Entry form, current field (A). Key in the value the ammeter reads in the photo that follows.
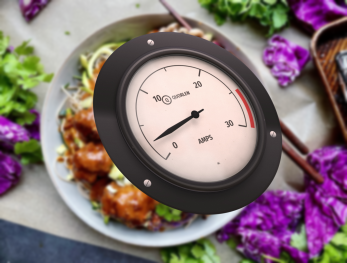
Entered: 2.5 A
